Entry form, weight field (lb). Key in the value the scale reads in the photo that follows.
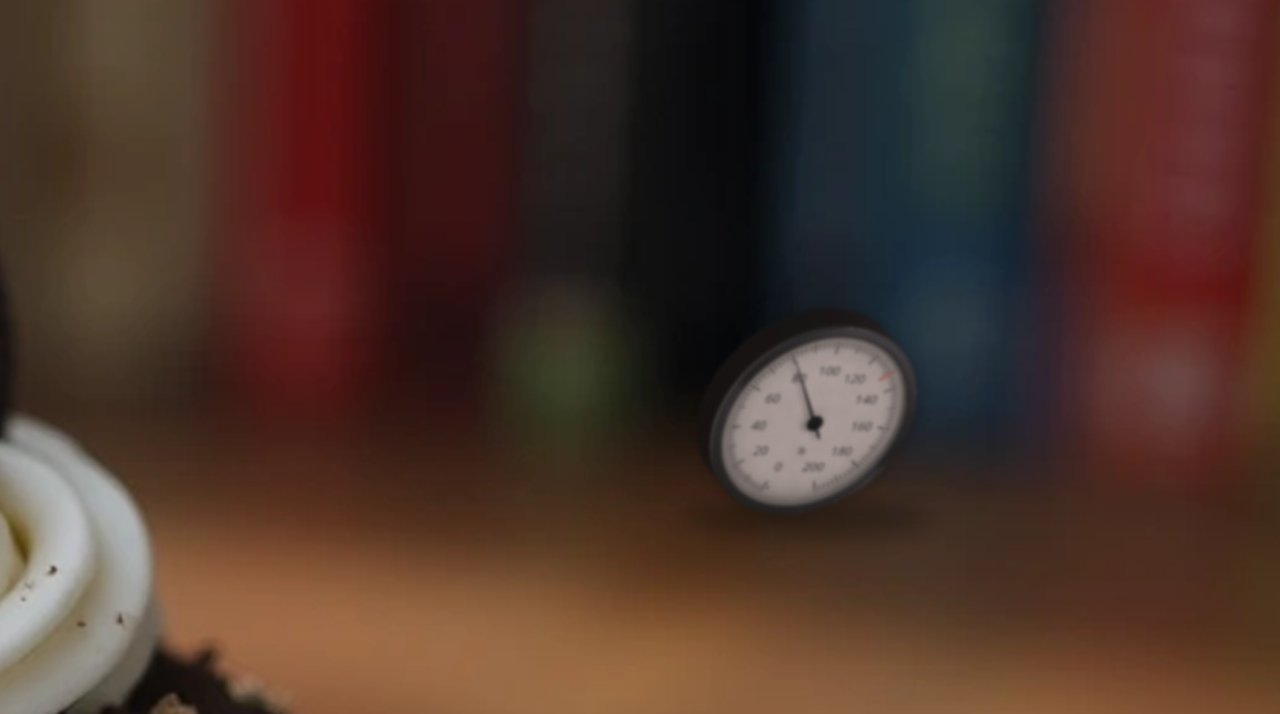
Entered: 80 lb
